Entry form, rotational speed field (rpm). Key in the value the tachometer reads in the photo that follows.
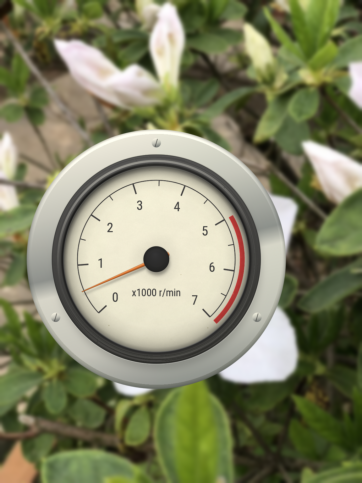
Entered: 500 rpm
